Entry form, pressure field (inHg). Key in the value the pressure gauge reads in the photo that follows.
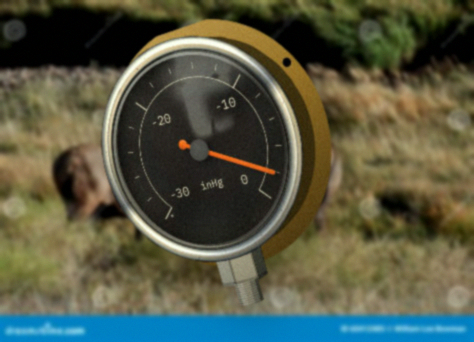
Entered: -2 inHg
